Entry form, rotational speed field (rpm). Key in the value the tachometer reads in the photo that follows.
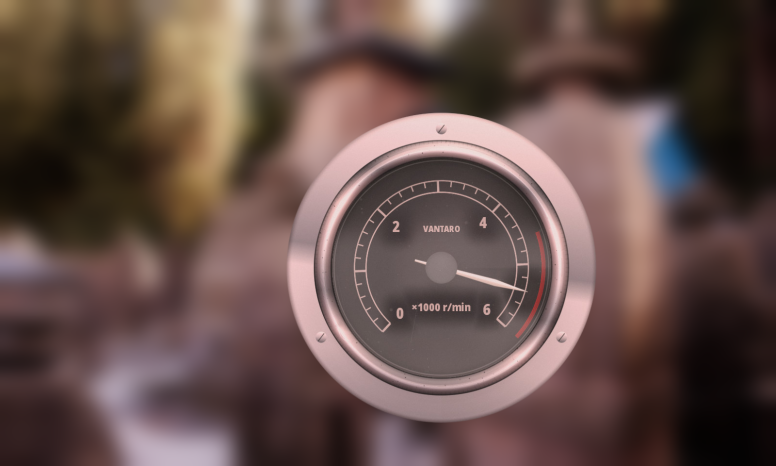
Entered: 5400 rpm
